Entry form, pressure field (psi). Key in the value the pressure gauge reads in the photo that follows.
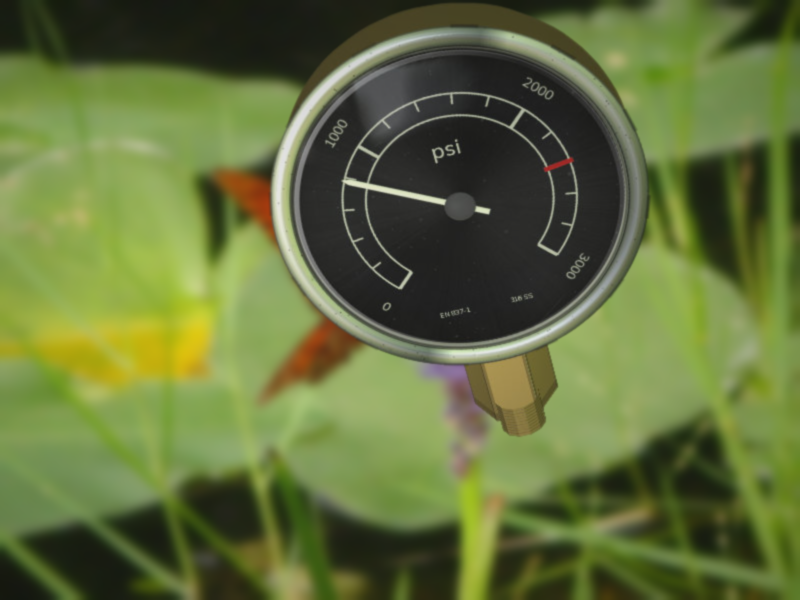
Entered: 800 psi
